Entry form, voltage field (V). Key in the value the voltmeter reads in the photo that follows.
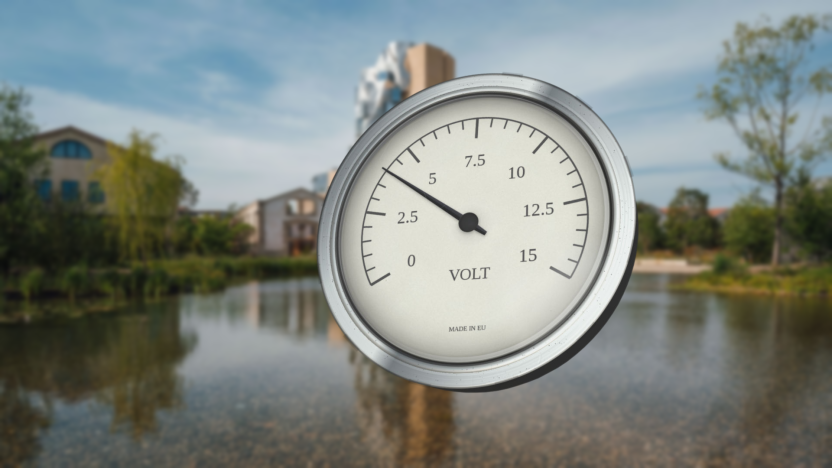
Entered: 4 V
